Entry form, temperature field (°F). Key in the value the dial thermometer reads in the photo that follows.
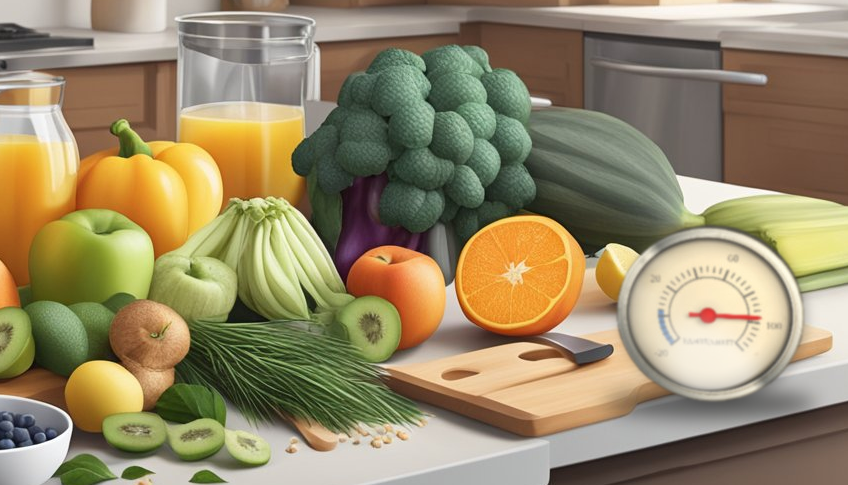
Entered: 96 °F
